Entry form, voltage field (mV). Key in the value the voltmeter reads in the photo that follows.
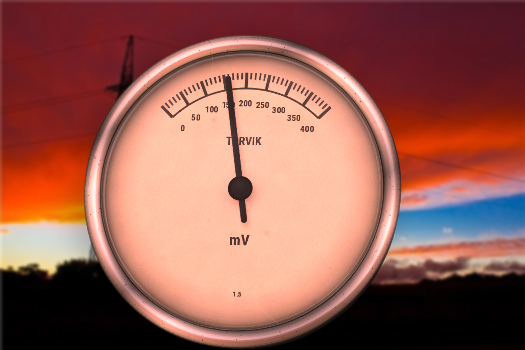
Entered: 160 mV
